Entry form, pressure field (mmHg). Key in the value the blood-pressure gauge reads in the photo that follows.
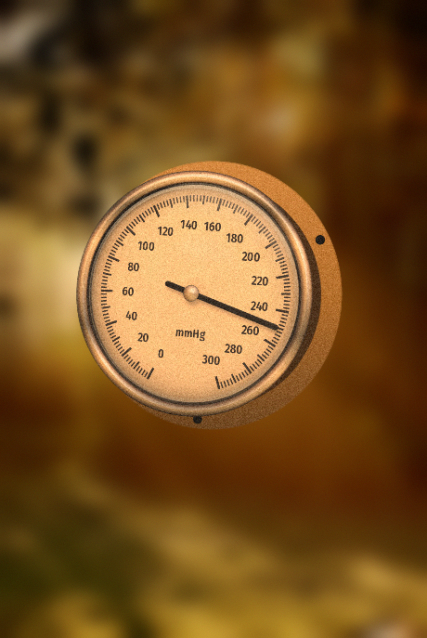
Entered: 250 mmHg
